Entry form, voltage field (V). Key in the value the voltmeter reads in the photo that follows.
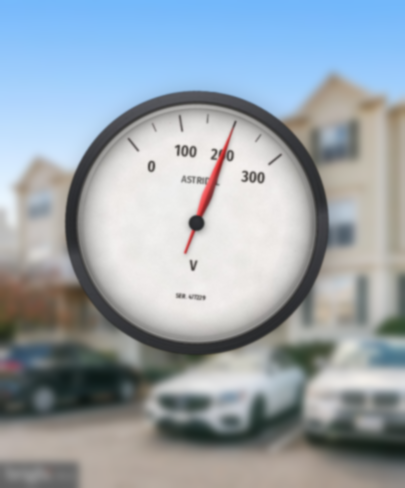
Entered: 200 V
